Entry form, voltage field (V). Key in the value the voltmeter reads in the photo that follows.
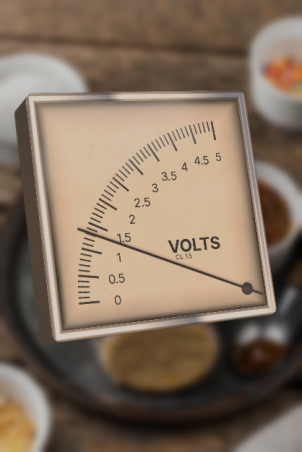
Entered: 1.3 V
